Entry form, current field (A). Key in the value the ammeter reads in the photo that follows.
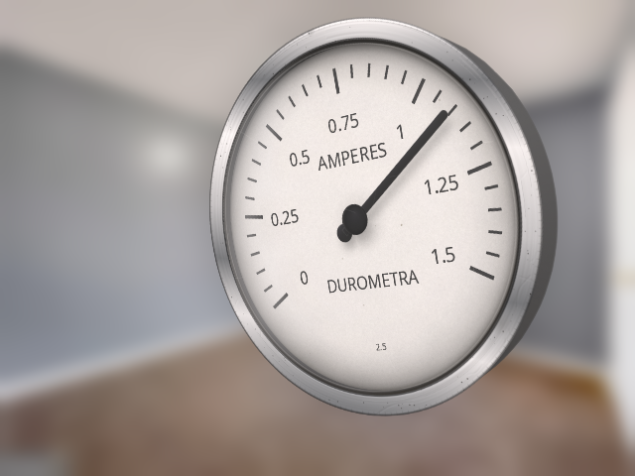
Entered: 1.1 A
